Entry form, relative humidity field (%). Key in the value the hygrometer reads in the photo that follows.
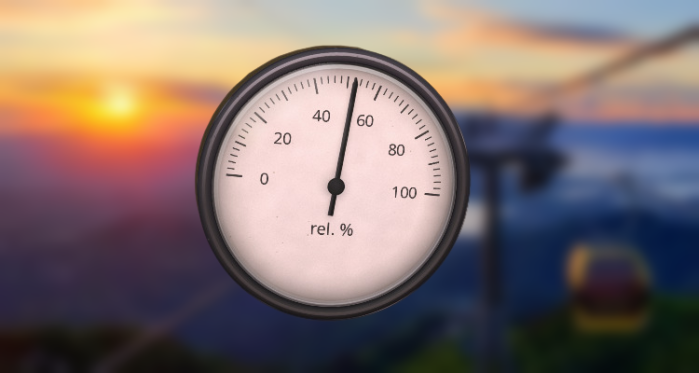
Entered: 52 %
